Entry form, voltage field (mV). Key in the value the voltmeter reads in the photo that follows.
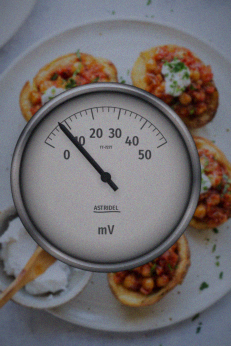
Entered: 8 mV
